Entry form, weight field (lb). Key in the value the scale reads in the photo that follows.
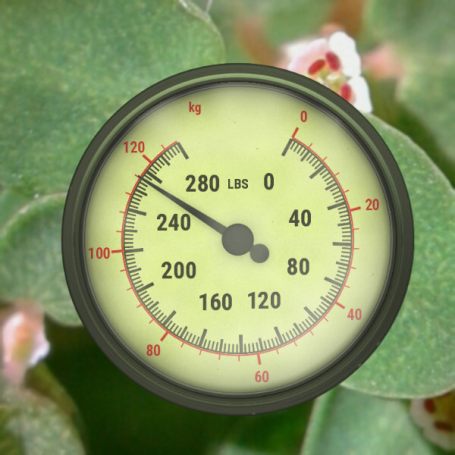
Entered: 256 lb
